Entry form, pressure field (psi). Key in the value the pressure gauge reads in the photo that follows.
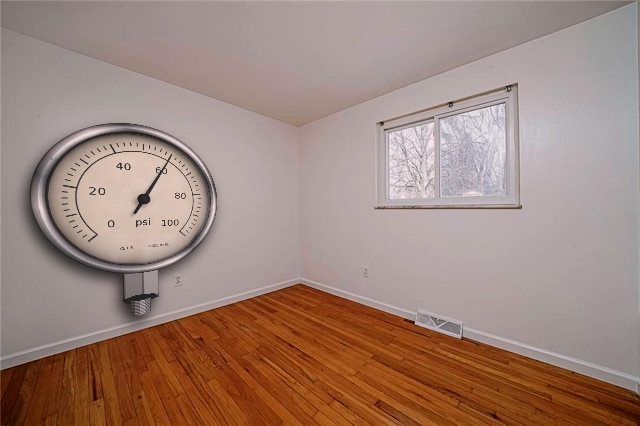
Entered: 60 psi
